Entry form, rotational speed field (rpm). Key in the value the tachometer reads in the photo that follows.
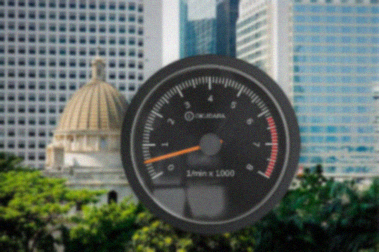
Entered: 500 rpm
